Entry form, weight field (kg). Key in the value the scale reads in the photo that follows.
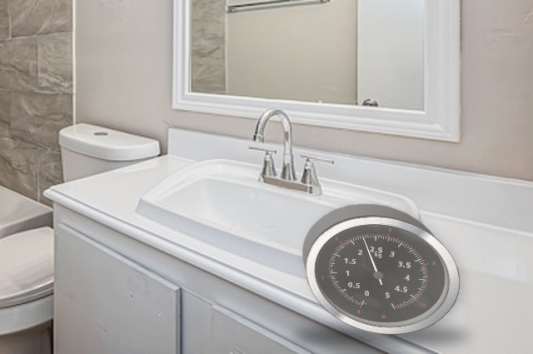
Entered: 2.25 kg
